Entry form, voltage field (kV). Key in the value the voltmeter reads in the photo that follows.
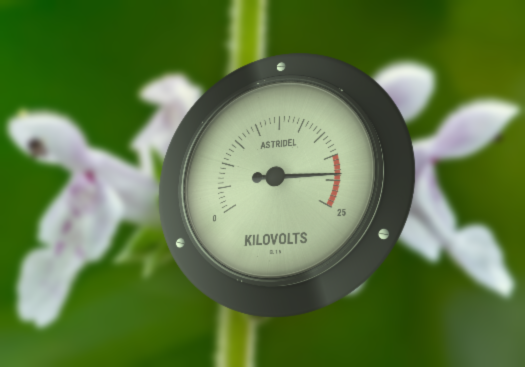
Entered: 22 kV
